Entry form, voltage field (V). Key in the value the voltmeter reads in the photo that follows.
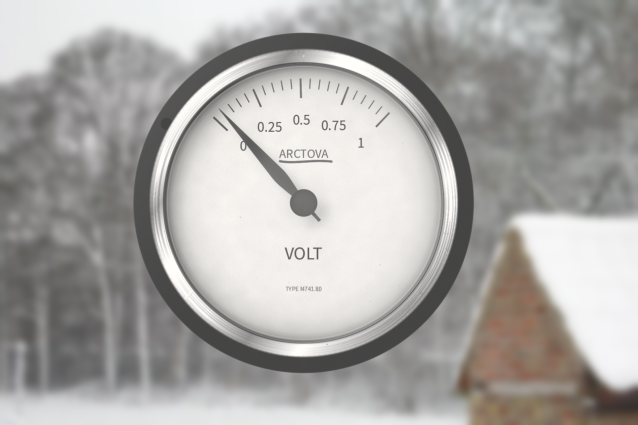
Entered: 0.05 V
